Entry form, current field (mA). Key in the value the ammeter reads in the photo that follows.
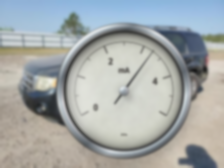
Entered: 3.25 mA
